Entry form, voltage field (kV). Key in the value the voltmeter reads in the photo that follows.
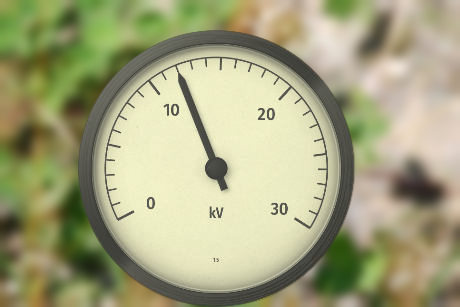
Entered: 12 kV
